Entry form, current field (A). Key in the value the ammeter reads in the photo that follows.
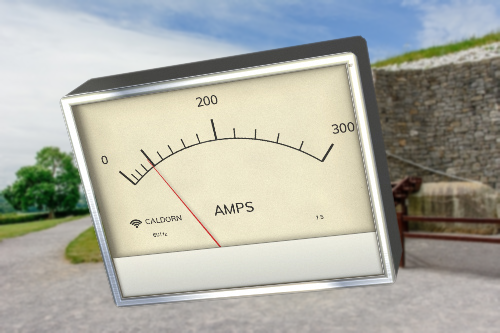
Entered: 100 A
